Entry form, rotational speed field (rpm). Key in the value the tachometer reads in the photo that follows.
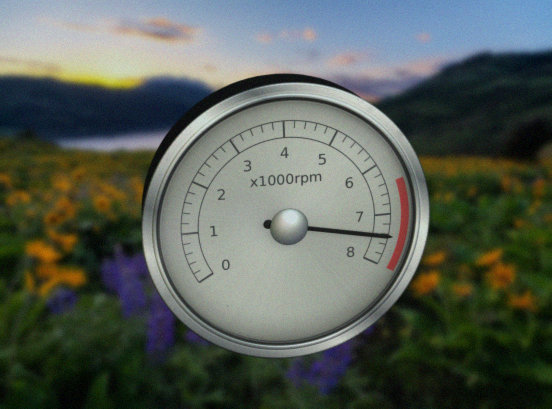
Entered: 7400 rpm
